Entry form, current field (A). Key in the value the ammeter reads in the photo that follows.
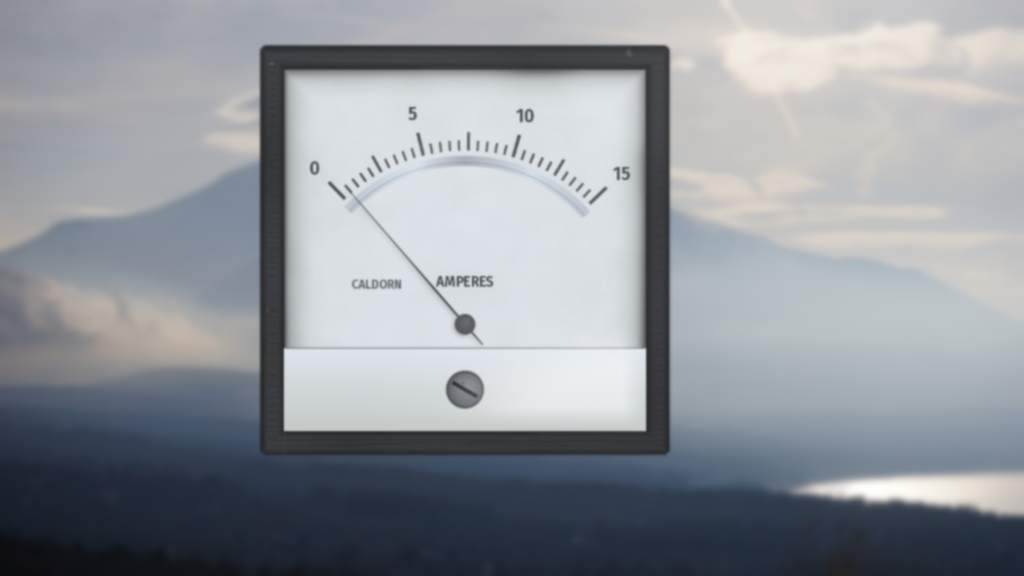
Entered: 0.5 A
